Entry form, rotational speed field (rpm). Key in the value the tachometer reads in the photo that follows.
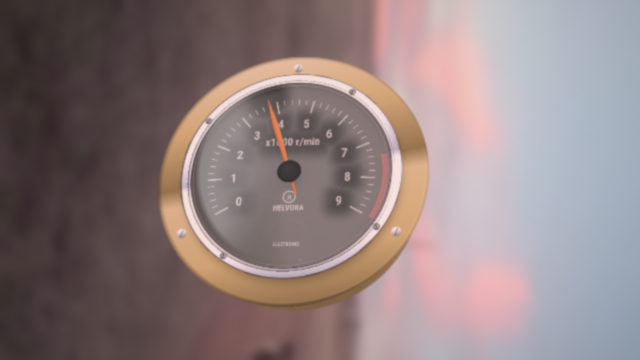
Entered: 3800 rpm
